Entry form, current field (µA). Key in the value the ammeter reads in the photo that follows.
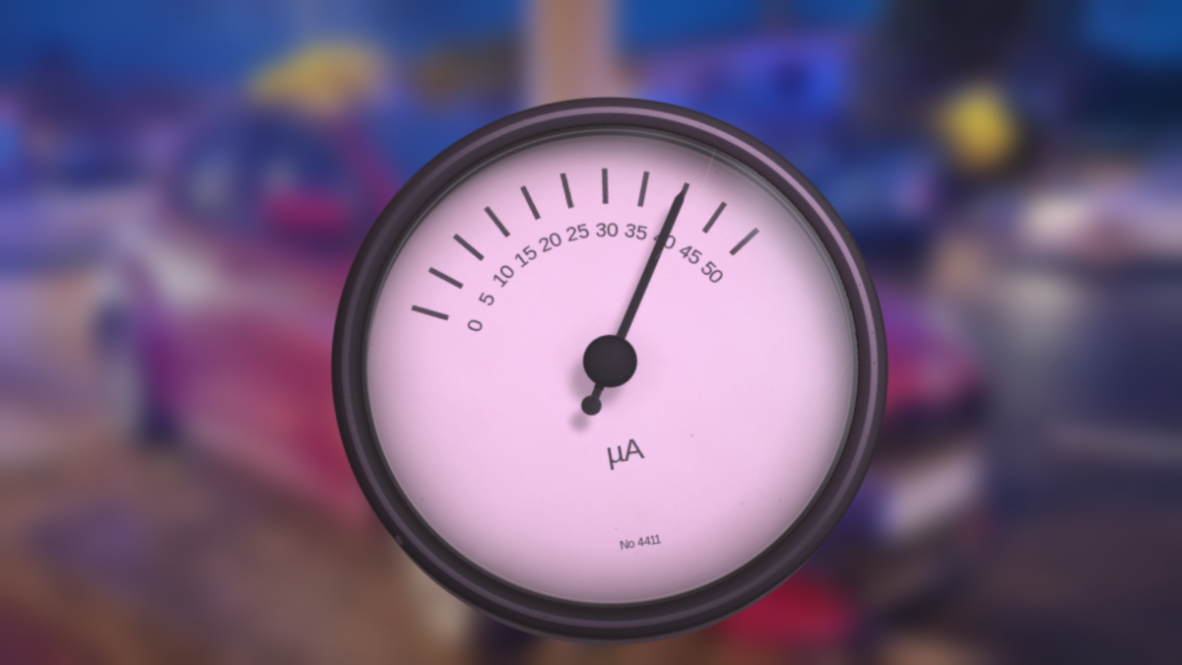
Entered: 40 µA
